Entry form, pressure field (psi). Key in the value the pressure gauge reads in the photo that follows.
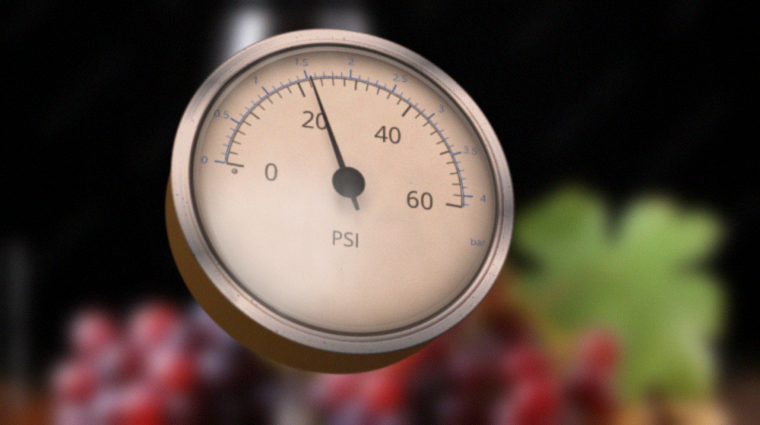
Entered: 22 psi
